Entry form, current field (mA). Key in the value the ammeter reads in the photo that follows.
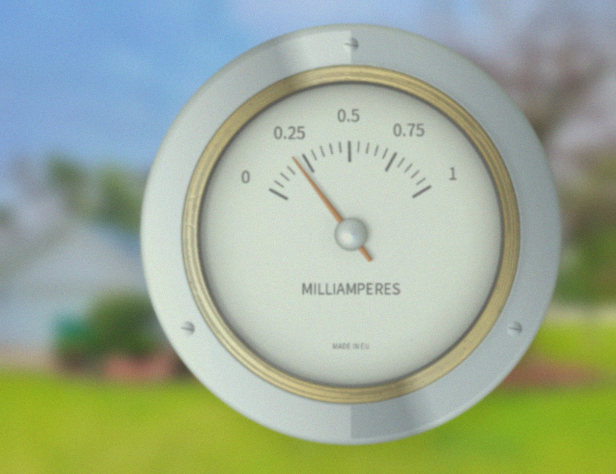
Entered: 0.2 mA
